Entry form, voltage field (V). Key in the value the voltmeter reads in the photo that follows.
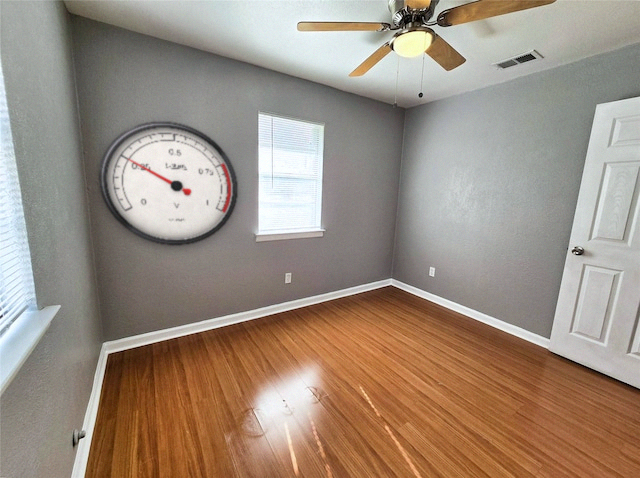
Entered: 0.25 V
